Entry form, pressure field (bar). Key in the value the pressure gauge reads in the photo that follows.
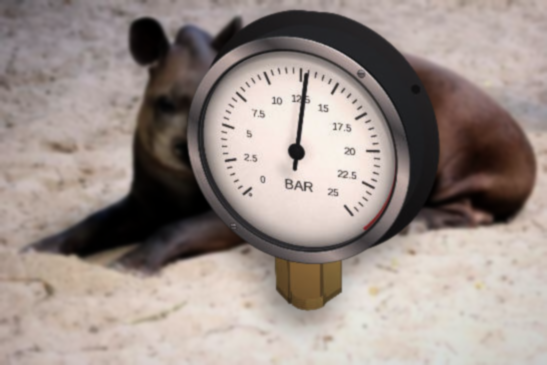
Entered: 13 bar
